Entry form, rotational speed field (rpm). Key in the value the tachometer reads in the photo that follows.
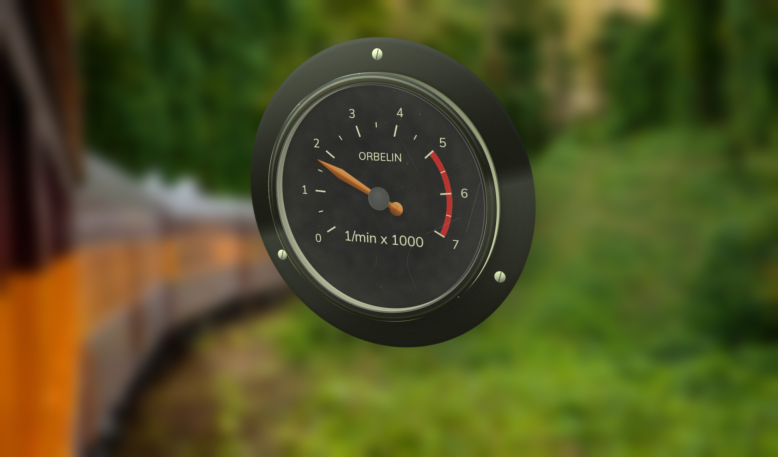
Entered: 1750 rpm
